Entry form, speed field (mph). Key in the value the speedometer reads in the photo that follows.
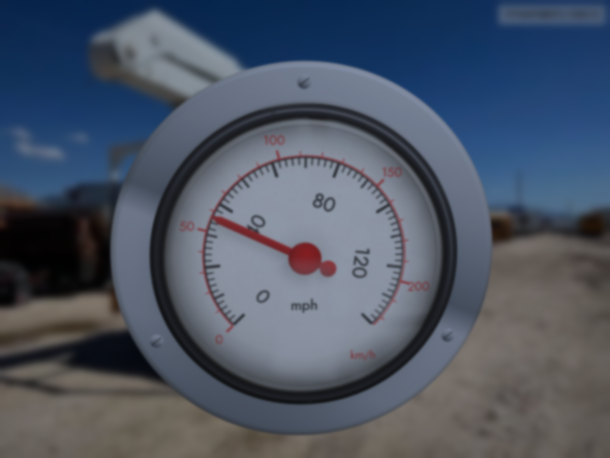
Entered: 36 mph
